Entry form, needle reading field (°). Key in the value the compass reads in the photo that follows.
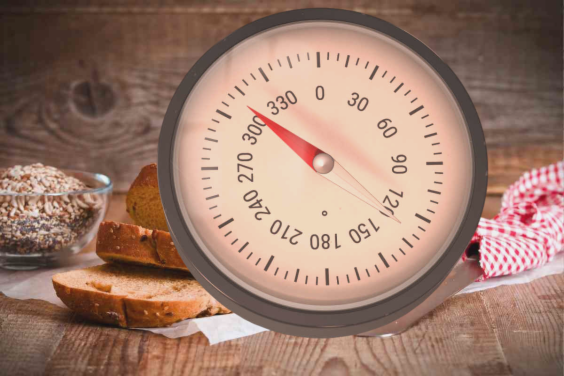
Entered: 310 °
